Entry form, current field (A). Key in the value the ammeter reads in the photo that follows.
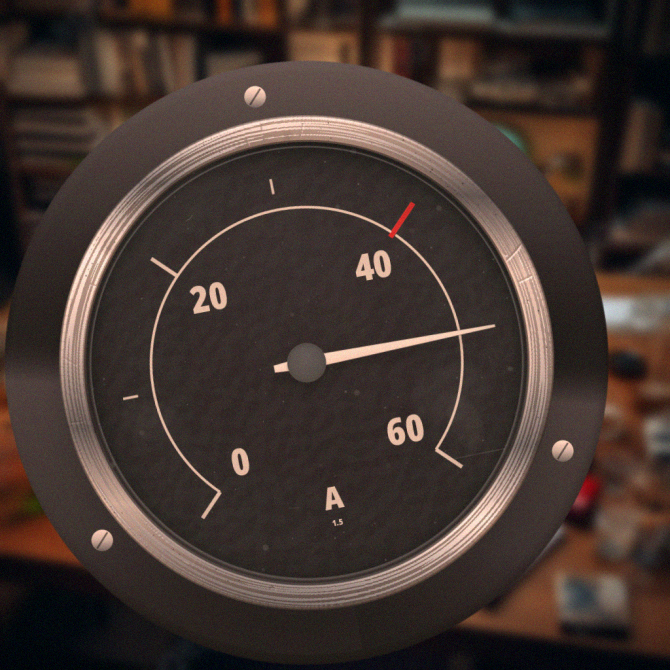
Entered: 50 A
